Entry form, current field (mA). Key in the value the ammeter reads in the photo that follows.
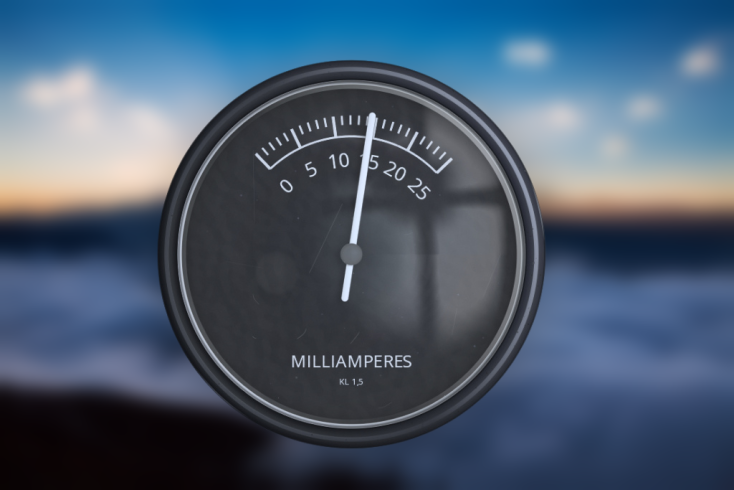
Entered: 14.5 mA
